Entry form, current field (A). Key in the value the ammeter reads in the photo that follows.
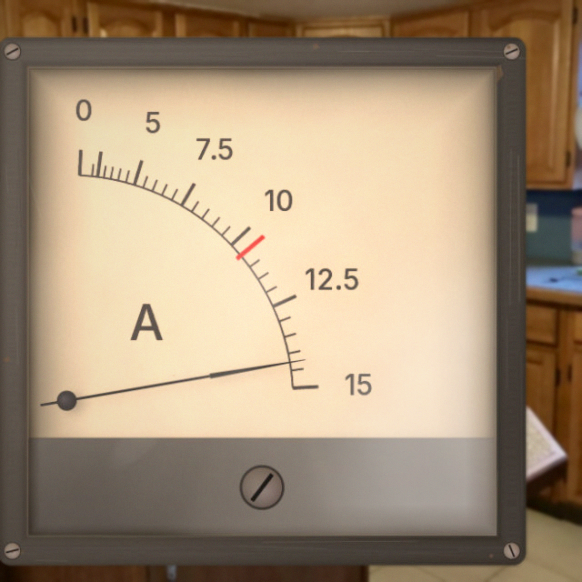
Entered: 14.25 A
